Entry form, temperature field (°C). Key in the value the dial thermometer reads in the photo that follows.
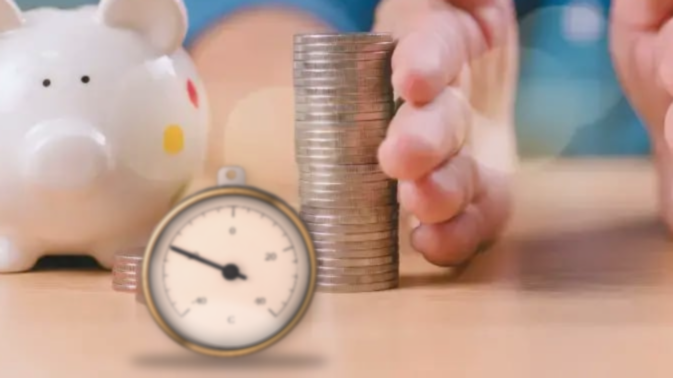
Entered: -20 °C
